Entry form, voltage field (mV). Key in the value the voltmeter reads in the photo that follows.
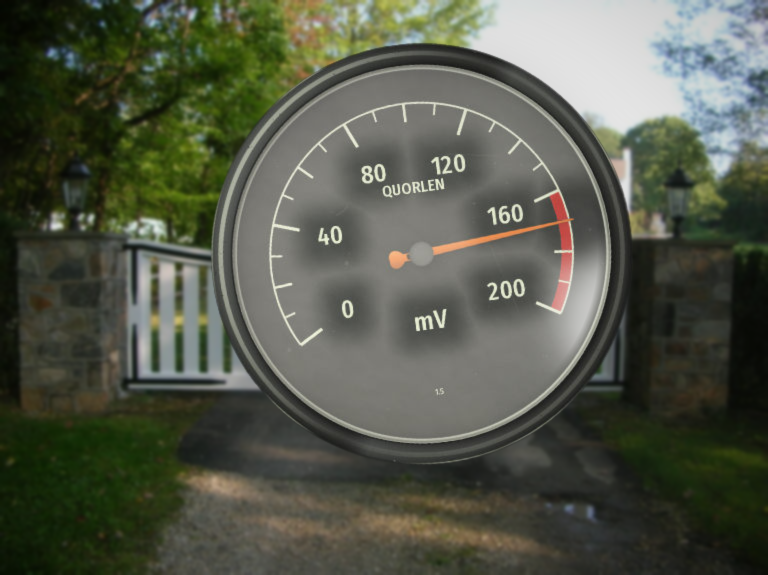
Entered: 170 mV
